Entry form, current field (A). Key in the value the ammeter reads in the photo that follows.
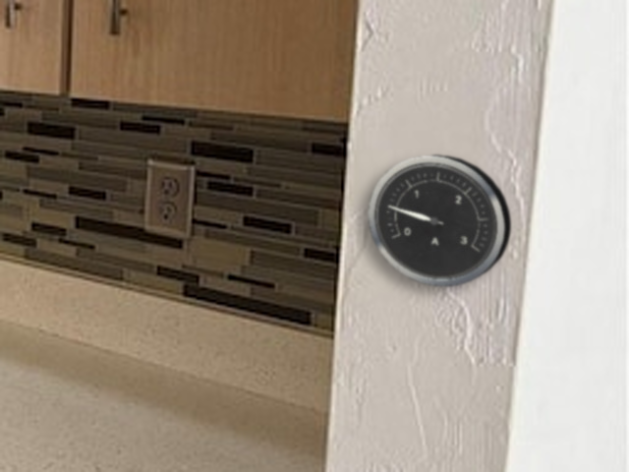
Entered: 0.5 A
